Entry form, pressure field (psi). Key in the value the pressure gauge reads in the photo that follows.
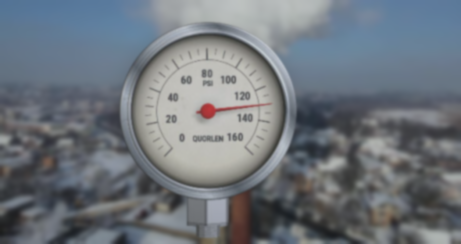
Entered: 130 psi
